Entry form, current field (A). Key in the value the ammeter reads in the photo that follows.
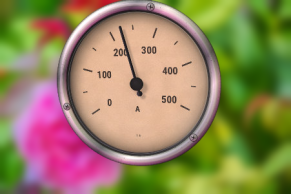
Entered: 225 A
